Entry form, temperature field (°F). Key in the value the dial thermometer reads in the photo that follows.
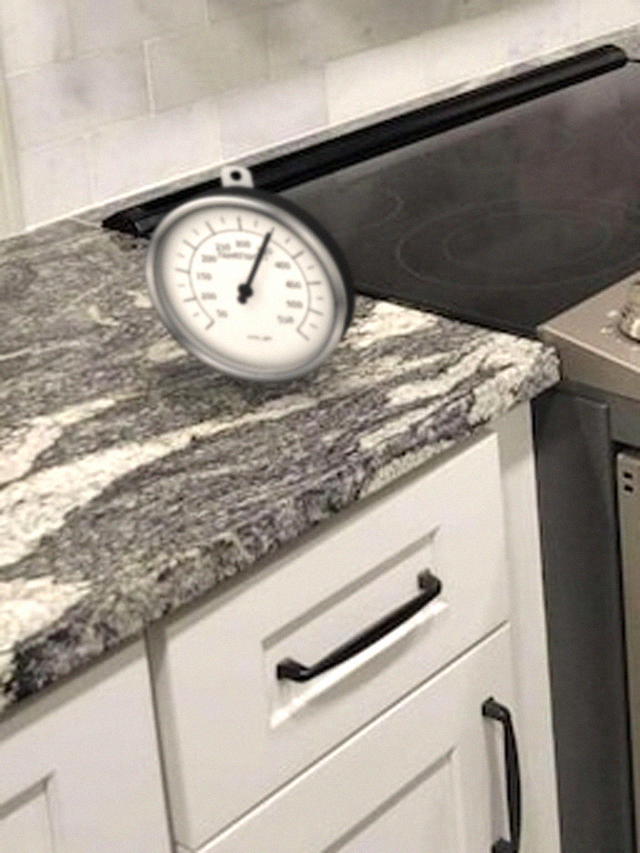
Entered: 350 °F
